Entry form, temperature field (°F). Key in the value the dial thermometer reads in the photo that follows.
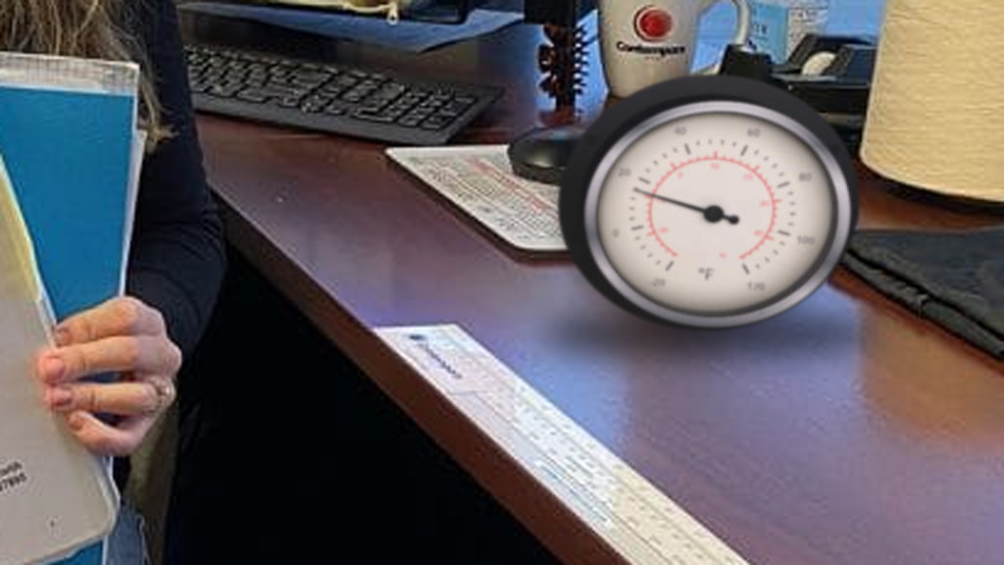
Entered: 16 °F
